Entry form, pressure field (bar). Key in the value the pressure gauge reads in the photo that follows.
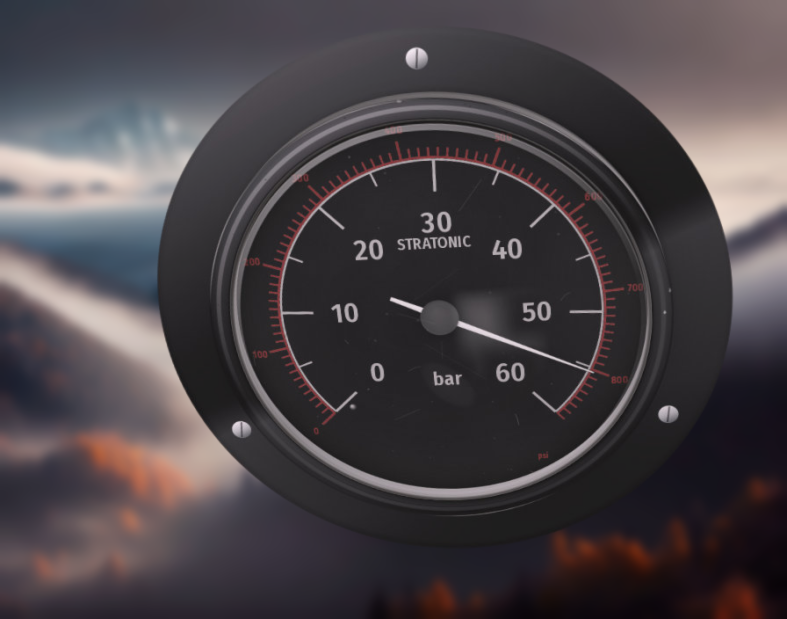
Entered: 55 bar
